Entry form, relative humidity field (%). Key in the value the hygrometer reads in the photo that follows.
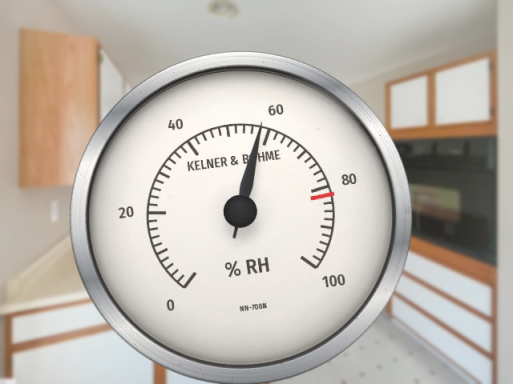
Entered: 58 %
